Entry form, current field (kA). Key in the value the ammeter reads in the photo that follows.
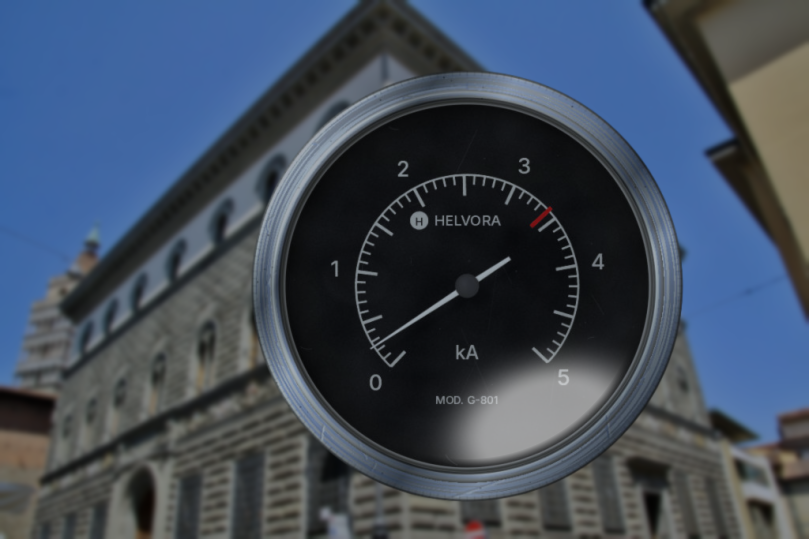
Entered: 0.25 kA
